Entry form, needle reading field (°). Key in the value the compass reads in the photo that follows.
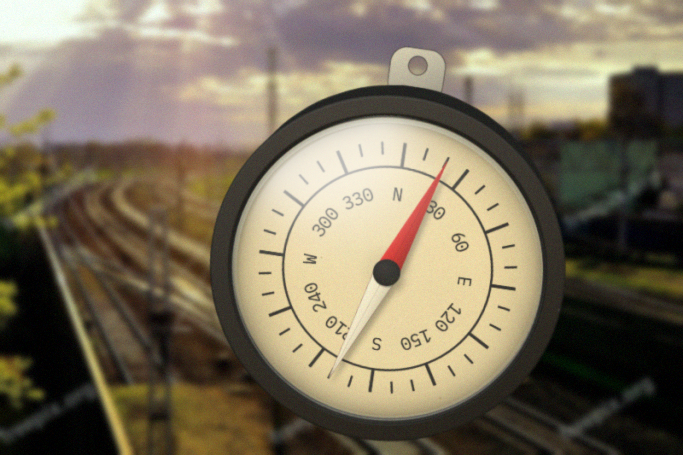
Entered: 20 °
